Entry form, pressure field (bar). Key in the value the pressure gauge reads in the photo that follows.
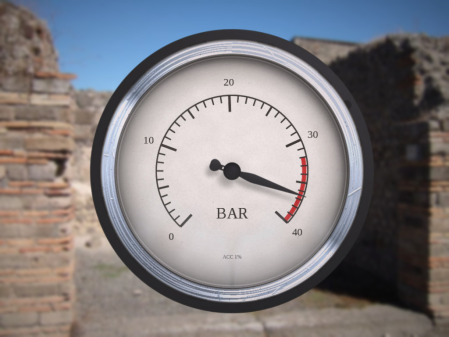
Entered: 36.5 bar
